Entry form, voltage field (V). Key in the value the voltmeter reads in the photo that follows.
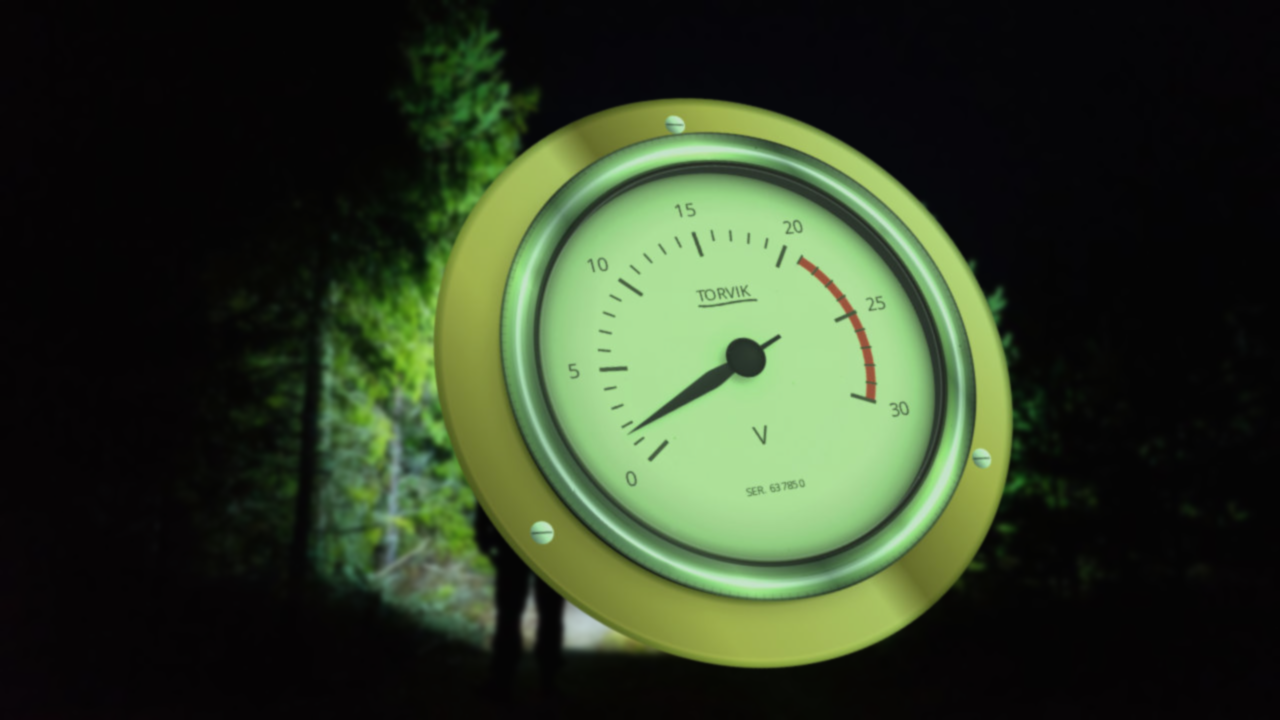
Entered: 1.5 V
